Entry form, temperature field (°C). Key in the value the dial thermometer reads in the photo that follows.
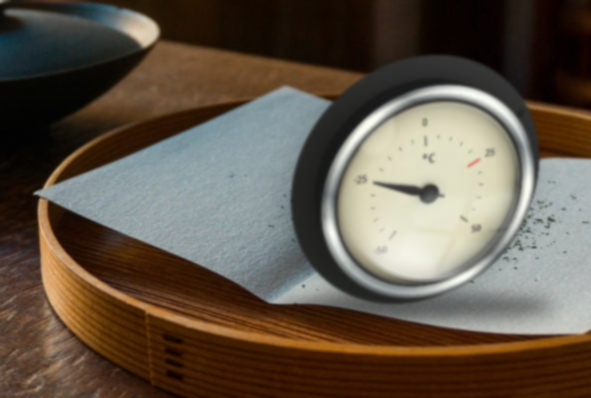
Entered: -25 °C
